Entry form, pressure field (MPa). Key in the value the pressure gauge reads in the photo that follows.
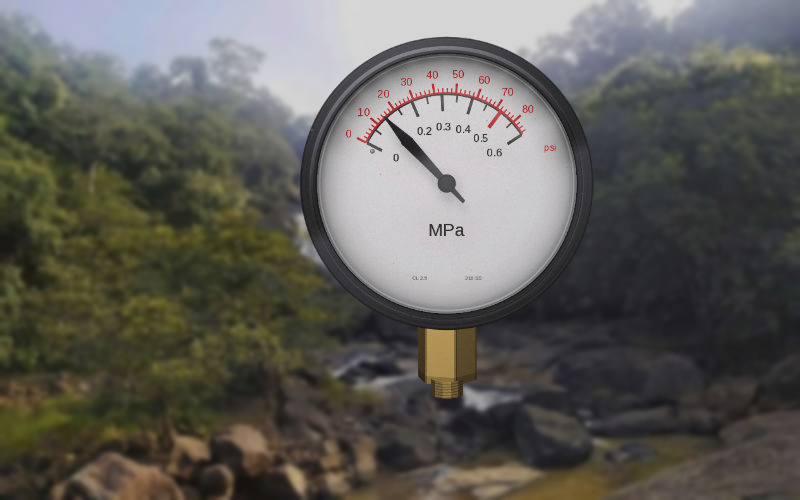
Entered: 0.1 MPa
